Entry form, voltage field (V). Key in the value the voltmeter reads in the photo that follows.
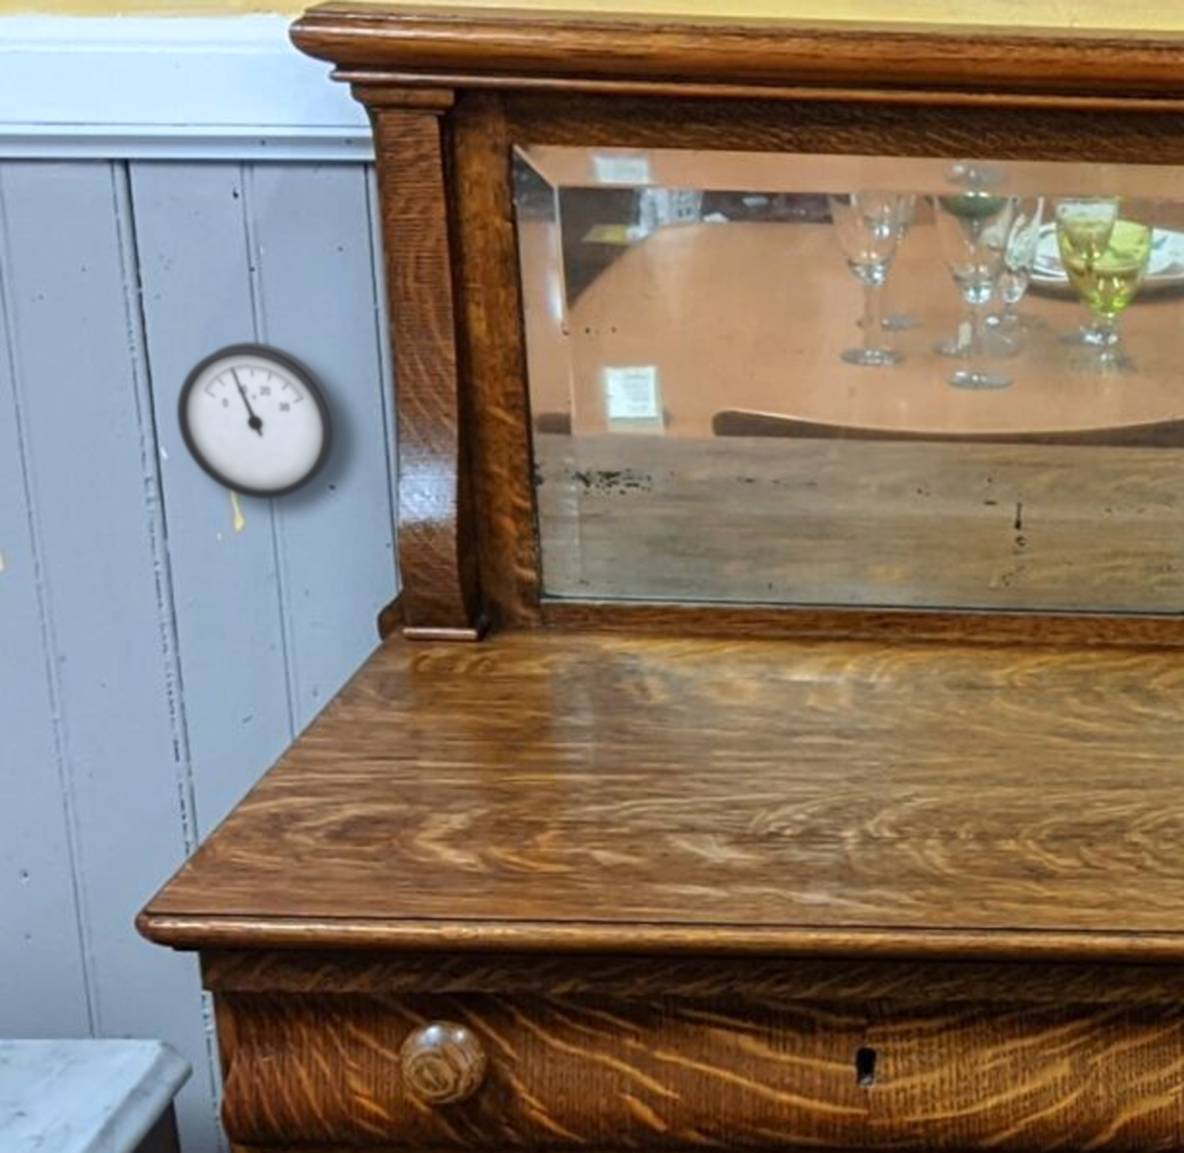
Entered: 10 V
